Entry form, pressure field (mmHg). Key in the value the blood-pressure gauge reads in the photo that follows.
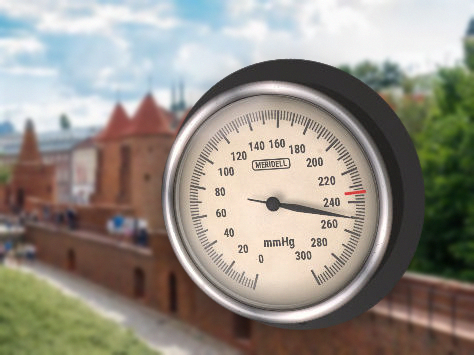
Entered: 250 mmHg
